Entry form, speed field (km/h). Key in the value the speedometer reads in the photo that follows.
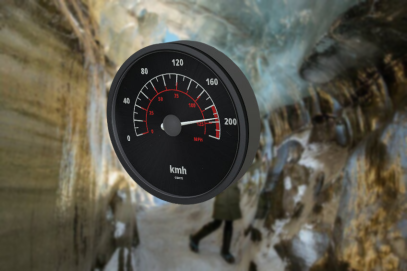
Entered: 195 km/h
